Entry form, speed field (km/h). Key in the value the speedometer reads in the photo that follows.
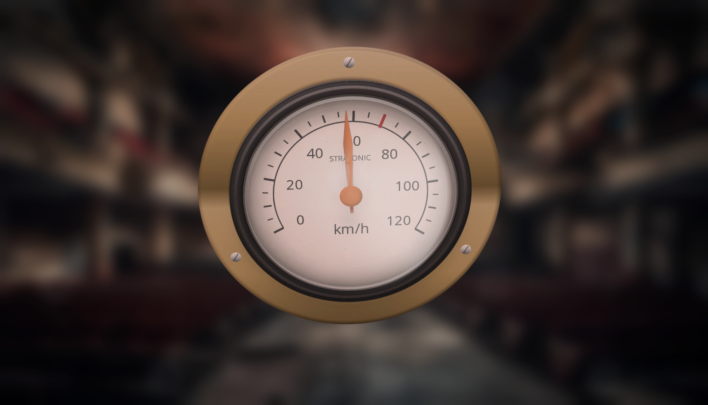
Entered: 57.5 km/h
